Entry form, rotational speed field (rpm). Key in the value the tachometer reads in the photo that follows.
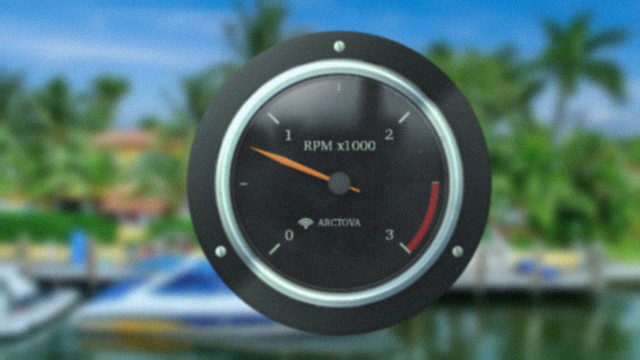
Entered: 750 rpm
